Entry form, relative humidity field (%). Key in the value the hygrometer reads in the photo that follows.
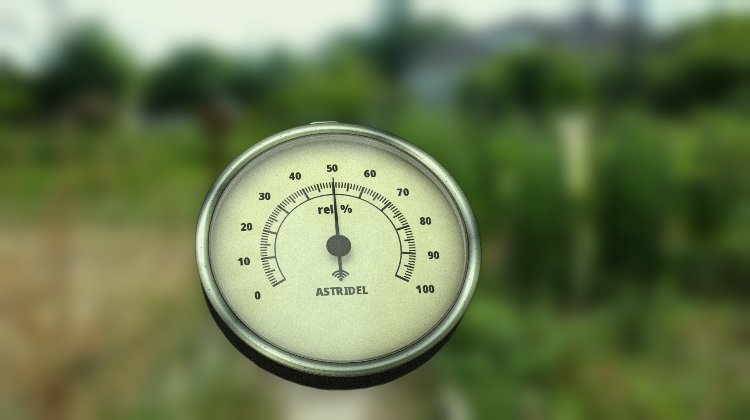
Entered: 50 %
